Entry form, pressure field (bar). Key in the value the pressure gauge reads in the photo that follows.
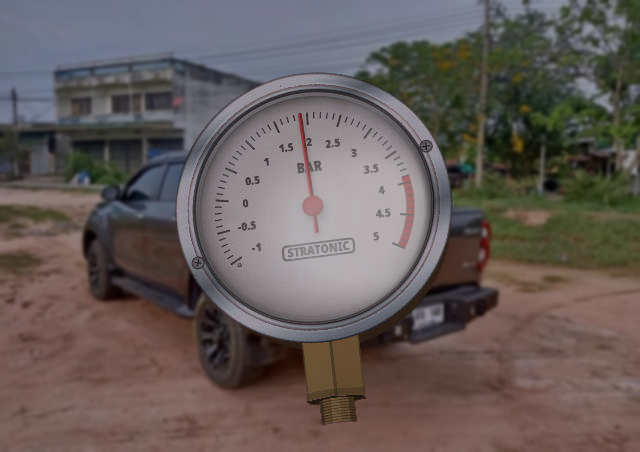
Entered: 1.9 bar
